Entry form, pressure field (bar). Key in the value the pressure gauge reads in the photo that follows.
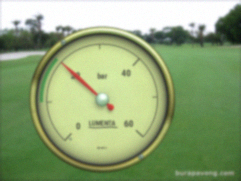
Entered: 20 bar
